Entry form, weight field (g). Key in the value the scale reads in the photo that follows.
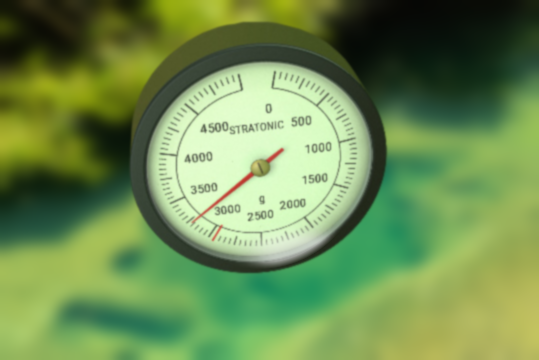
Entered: 3250 g
